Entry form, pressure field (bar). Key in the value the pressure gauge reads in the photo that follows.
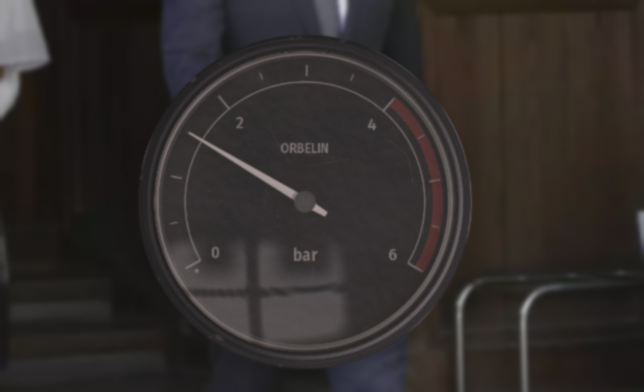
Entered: 1.5 bar
